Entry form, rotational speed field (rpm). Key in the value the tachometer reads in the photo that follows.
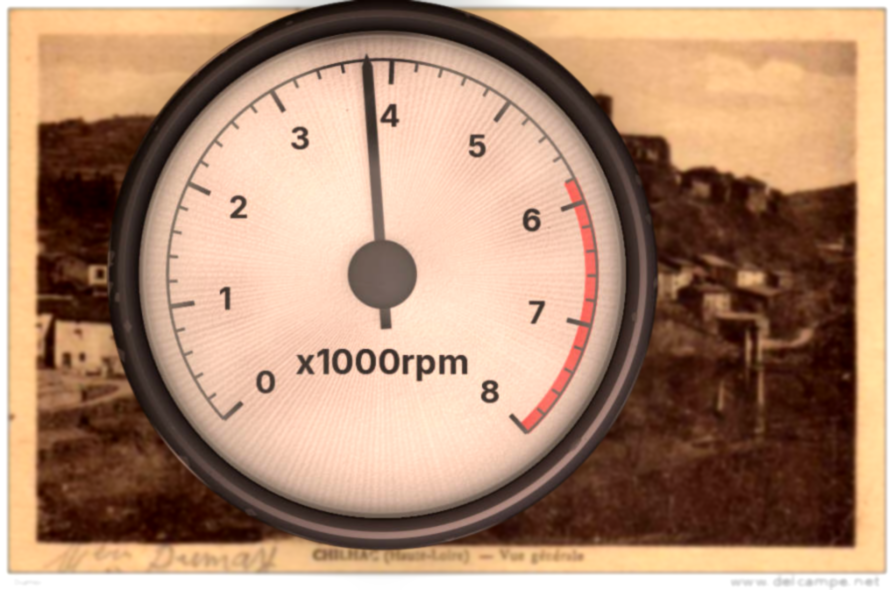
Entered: 3800 rpm
